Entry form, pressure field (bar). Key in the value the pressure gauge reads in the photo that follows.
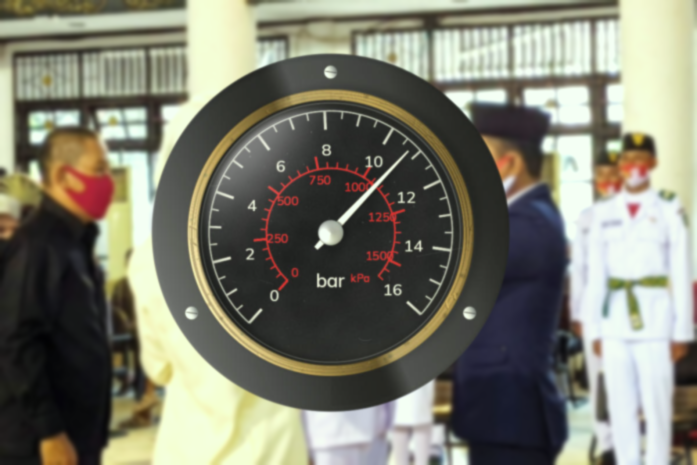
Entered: 10.75 bar
